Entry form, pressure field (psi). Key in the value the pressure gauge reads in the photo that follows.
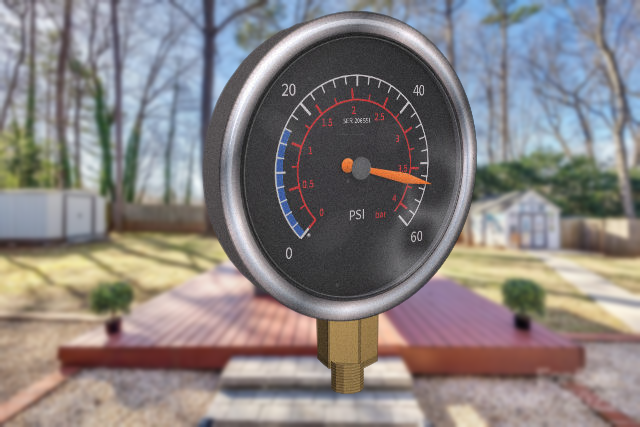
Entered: 53 psi
